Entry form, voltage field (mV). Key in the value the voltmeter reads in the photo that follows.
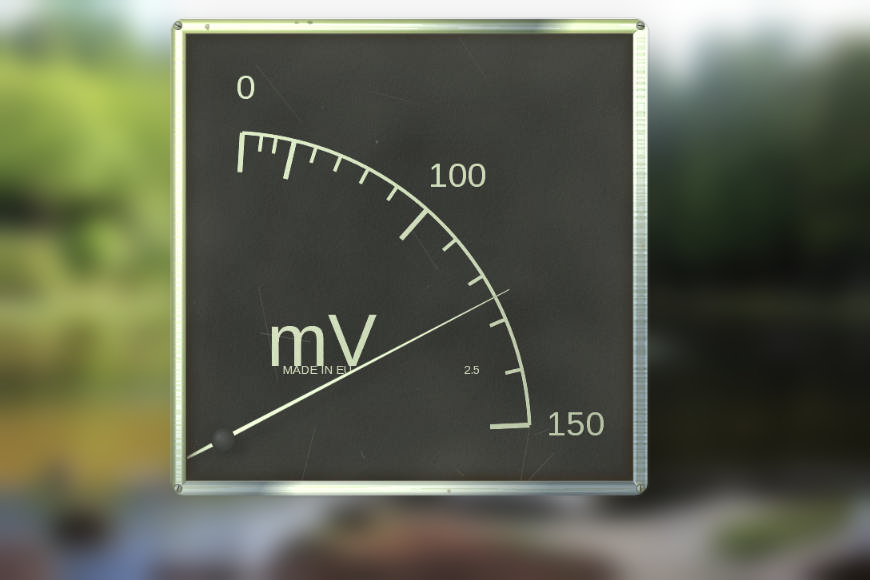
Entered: 125 mV
